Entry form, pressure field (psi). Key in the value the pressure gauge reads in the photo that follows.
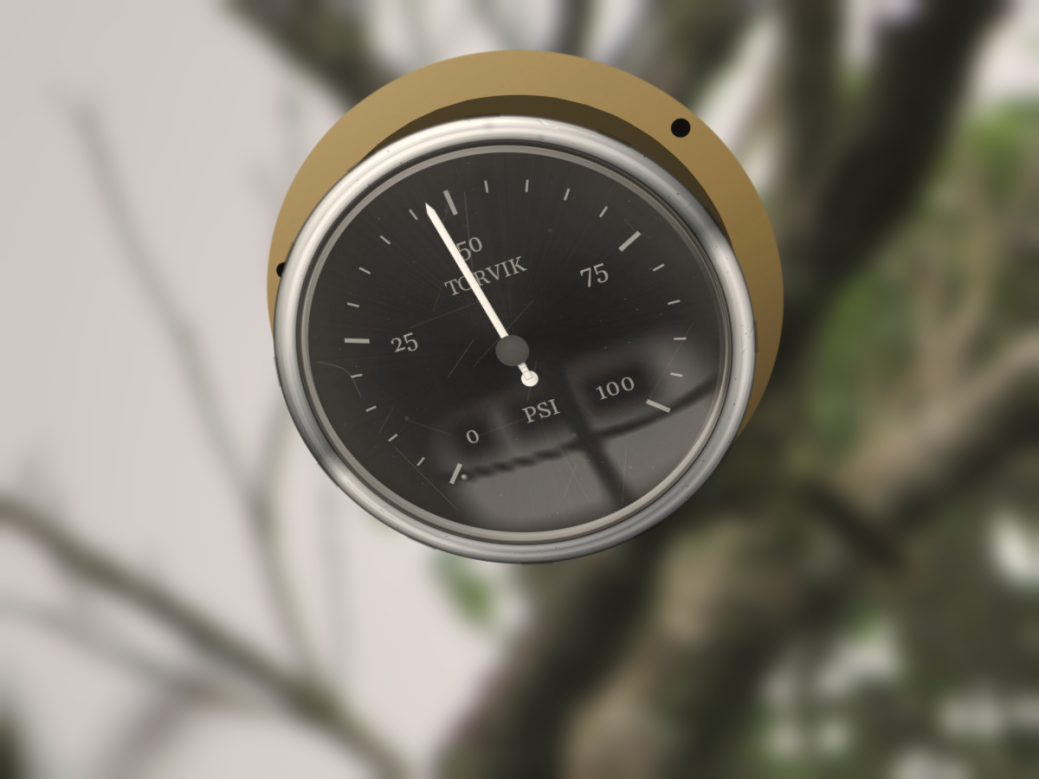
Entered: 47.5 psi
